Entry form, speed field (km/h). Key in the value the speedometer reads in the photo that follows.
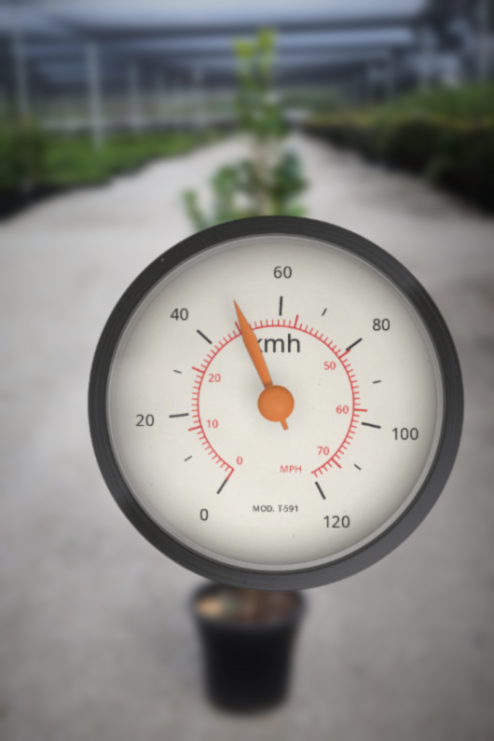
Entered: 50 km/h
